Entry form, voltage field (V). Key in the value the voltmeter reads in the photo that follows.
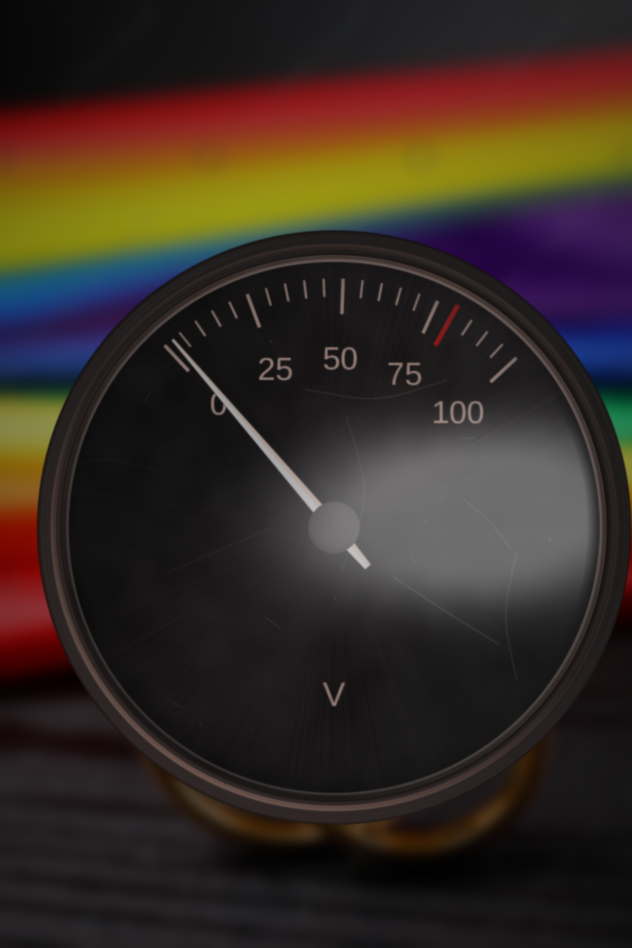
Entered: 2.5 V
